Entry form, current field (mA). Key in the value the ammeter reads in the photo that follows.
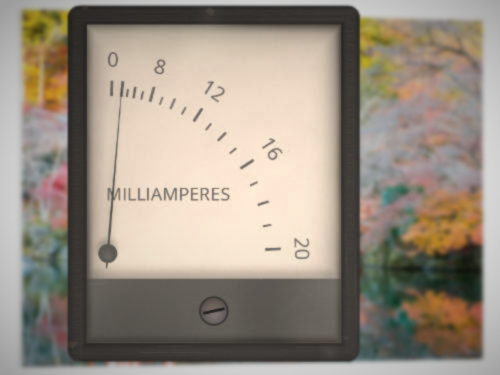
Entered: 4 mA
